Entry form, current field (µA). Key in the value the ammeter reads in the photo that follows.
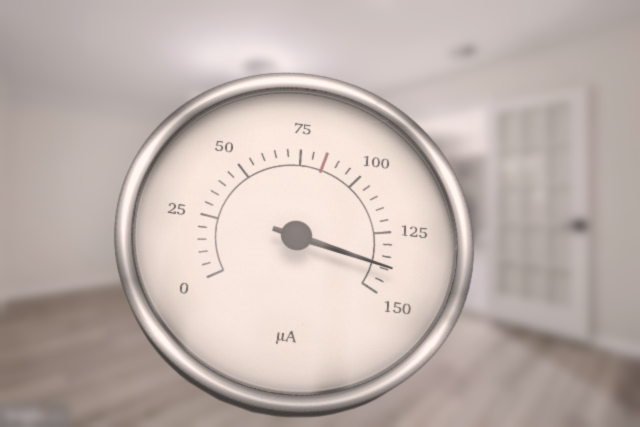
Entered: 140 µA
